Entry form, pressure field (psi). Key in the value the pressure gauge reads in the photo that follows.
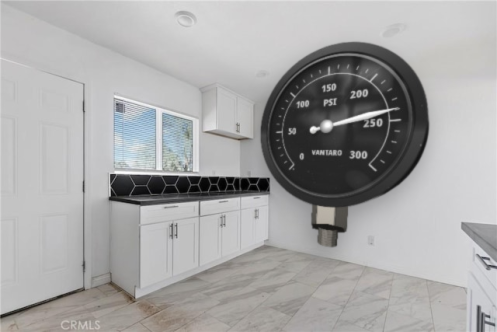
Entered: 240 psi
